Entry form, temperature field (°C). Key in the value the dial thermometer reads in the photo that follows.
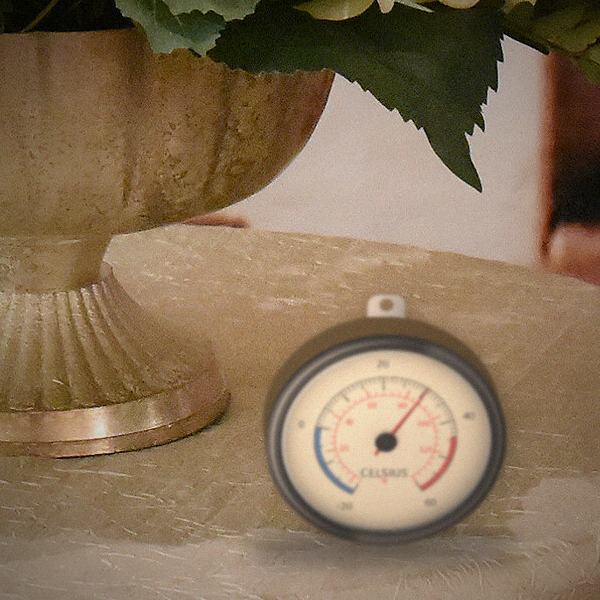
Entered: 30 °C
